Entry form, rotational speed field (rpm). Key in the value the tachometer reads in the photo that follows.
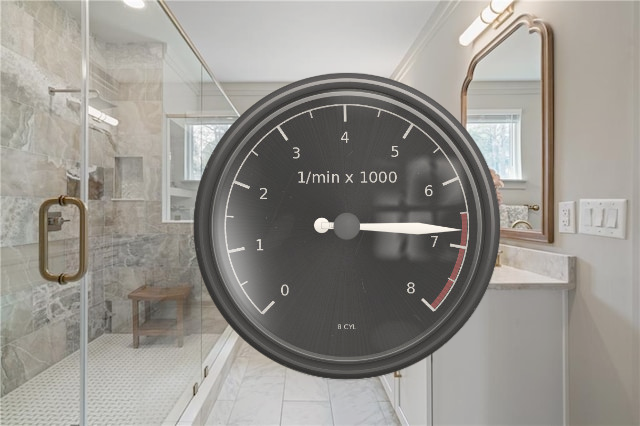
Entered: 6750 rpm
